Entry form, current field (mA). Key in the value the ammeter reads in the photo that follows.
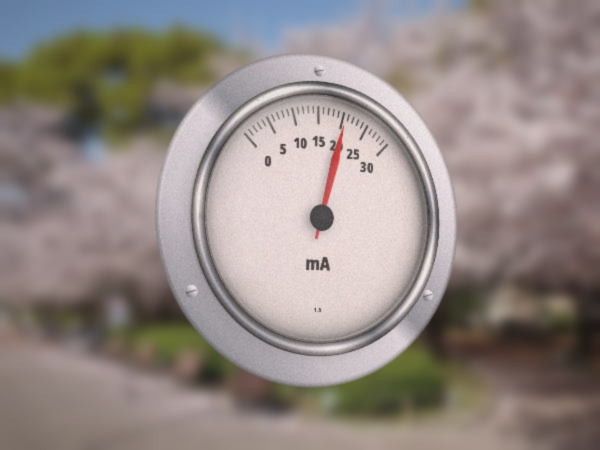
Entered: 20 mA
